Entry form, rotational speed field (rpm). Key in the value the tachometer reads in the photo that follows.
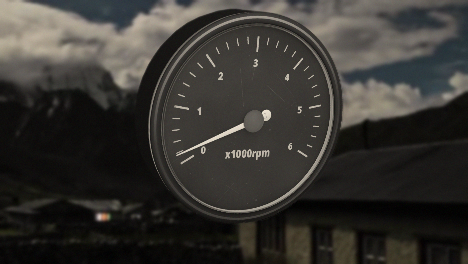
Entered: 200 rpm
